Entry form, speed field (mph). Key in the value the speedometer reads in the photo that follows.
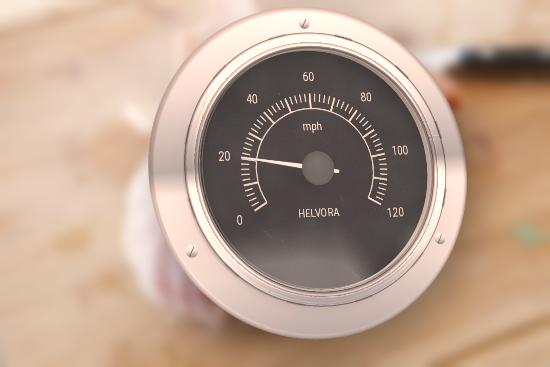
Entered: 20 mph
